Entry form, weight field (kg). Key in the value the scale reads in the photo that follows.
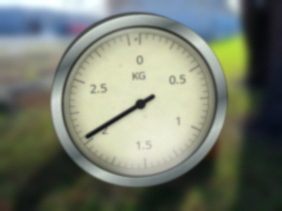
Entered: 2.05 kg
